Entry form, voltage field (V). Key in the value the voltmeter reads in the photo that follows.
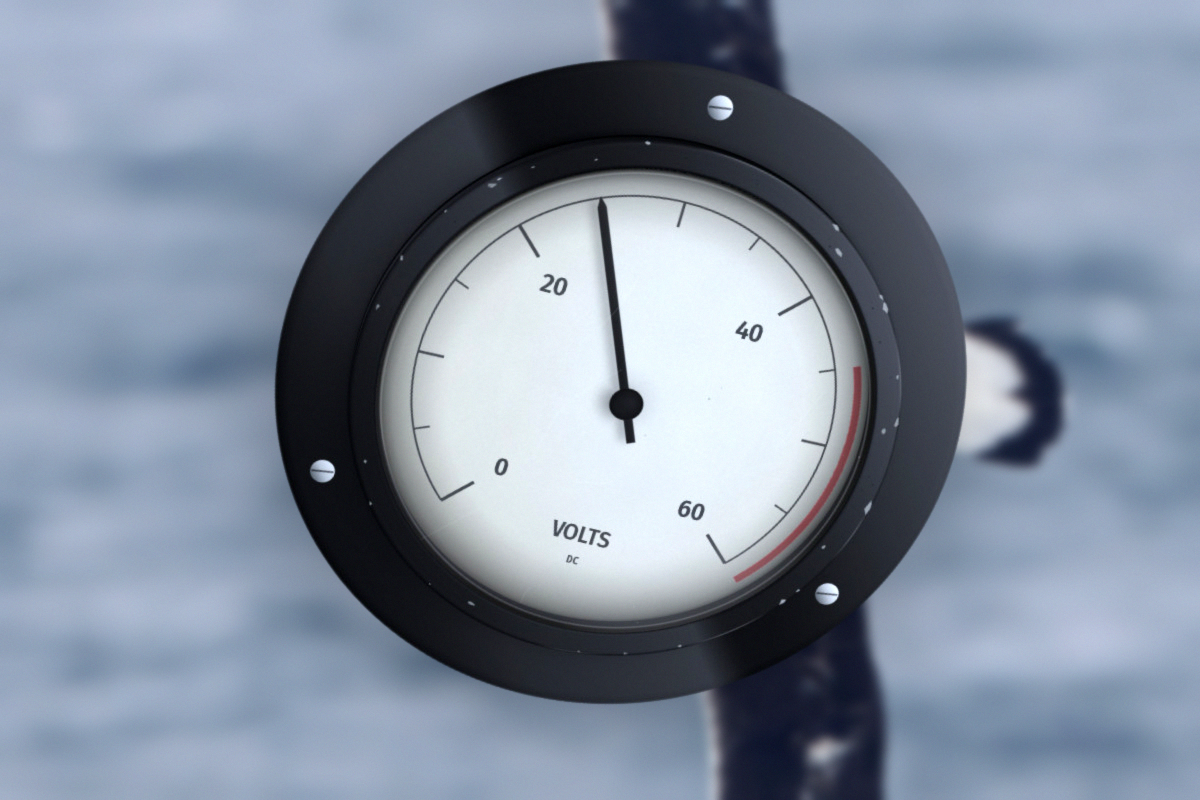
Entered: 25 V
